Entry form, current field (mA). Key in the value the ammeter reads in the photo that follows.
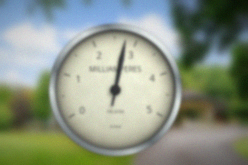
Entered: 2.75 mA
